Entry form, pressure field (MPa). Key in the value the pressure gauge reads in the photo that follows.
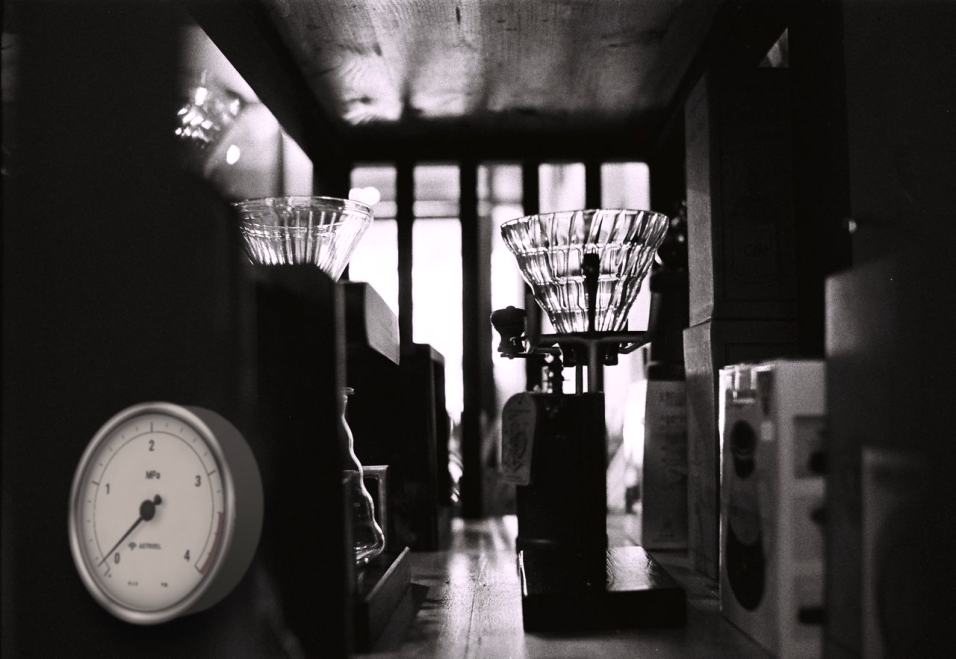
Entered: 0.1 MPa
